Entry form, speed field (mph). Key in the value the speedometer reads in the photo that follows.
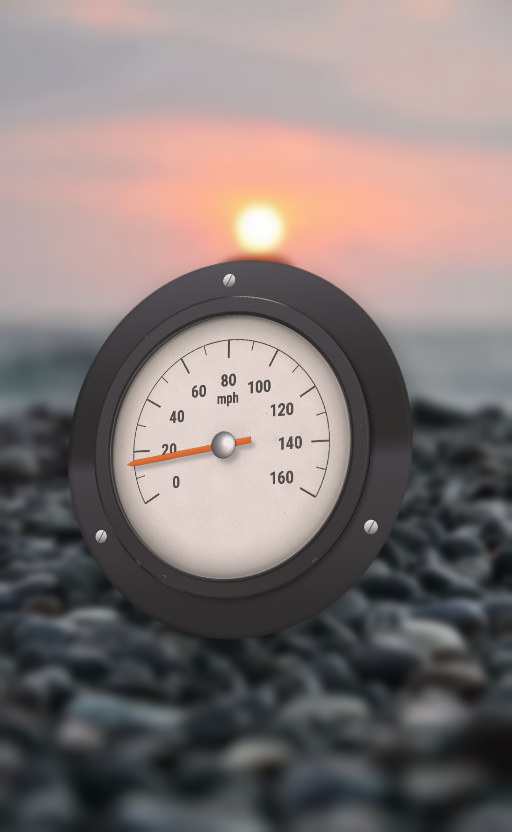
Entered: 15 mph
